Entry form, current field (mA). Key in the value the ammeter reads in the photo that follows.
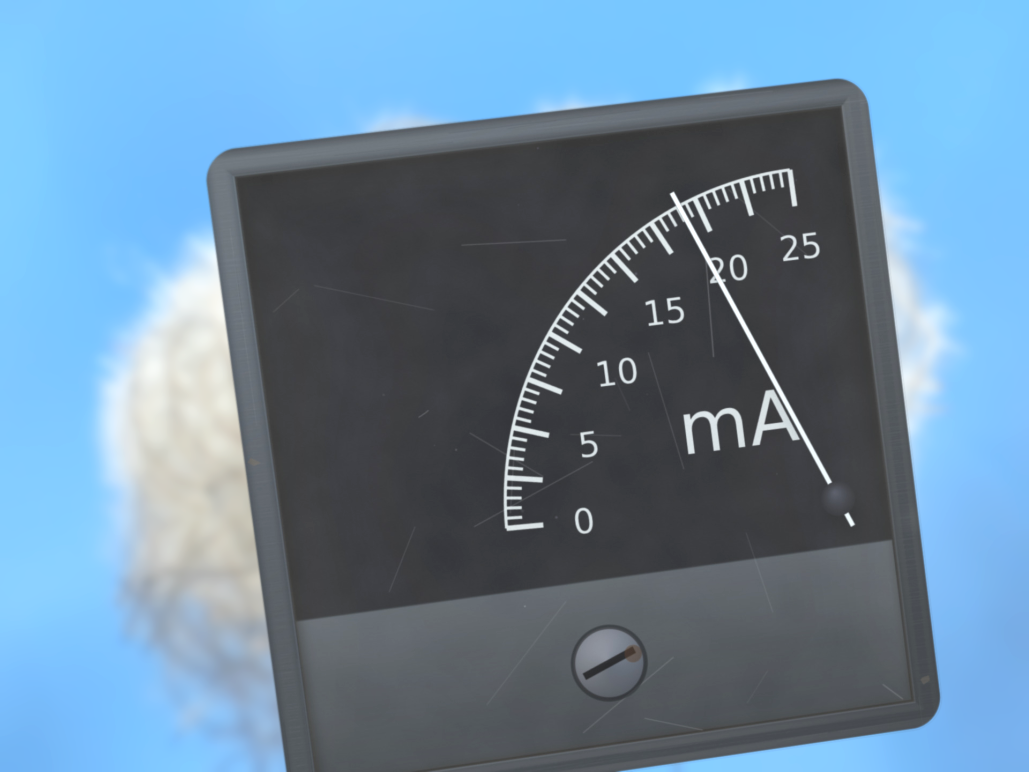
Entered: 19 mA
